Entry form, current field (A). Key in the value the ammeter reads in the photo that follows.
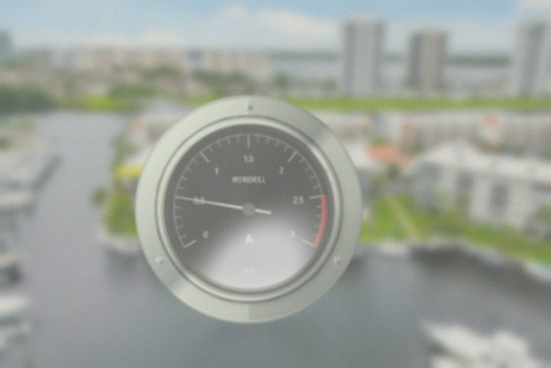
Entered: 0.5 A
